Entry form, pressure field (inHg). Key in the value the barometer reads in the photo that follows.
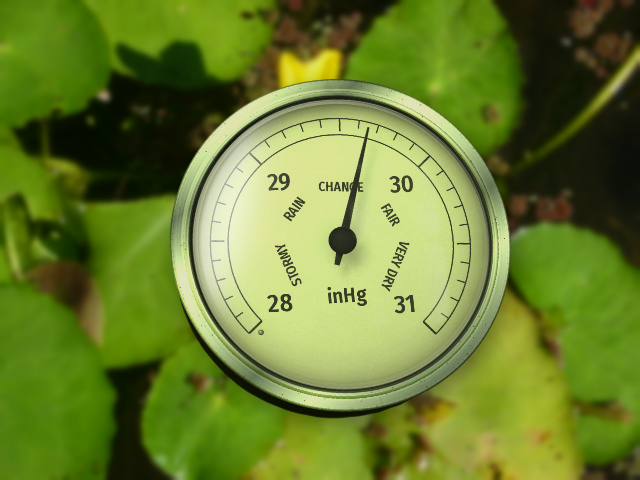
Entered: 29.65 inHg
